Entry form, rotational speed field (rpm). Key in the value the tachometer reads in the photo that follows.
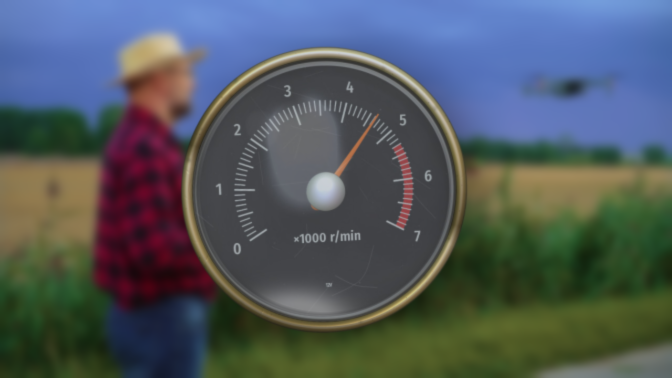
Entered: 4600 rpm
